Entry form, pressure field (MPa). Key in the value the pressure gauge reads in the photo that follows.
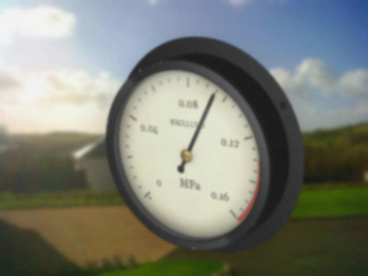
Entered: 0.095 MPa
